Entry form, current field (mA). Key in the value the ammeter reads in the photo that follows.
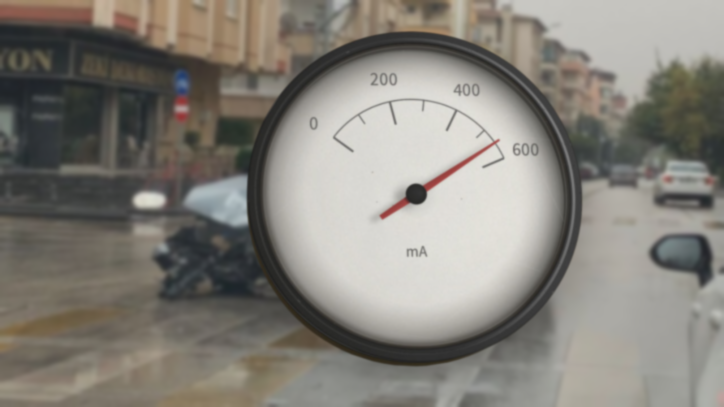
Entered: 550 mA
